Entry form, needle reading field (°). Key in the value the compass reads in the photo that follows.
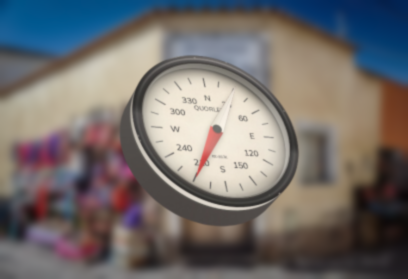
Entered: 210 °
